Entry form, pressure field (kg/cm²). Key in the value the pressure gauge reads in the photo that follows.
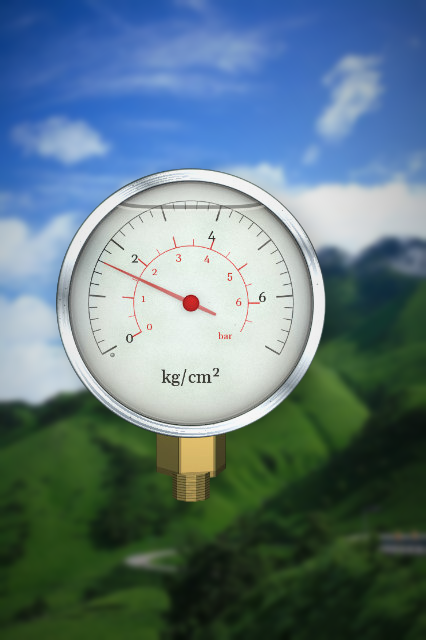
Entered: 1.6 kg/cm²
